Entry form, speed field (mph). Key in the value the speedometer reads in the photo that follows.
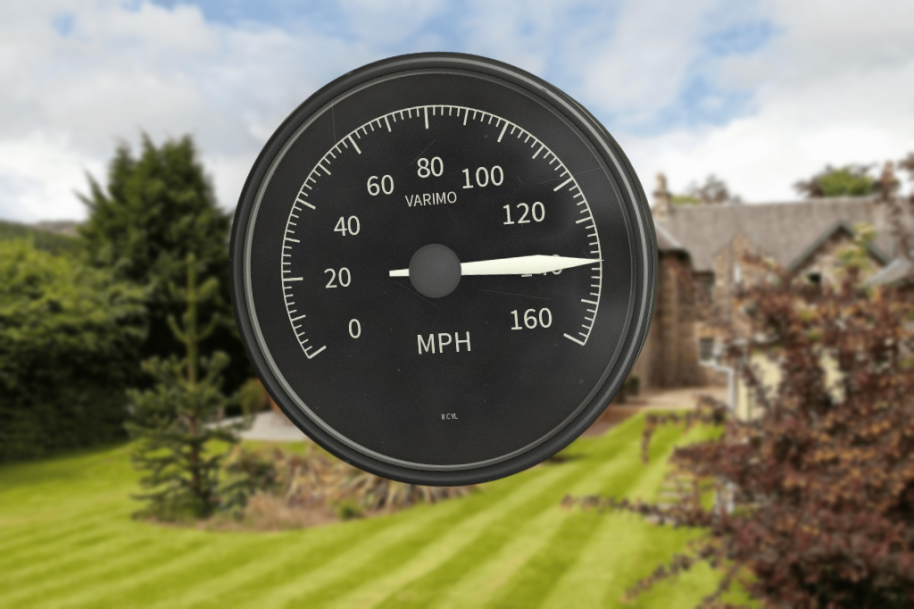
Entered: 140 mph
